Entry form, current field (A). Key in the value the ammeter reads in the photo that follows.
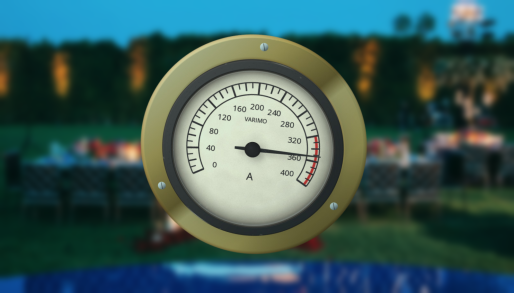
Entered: 350 A
